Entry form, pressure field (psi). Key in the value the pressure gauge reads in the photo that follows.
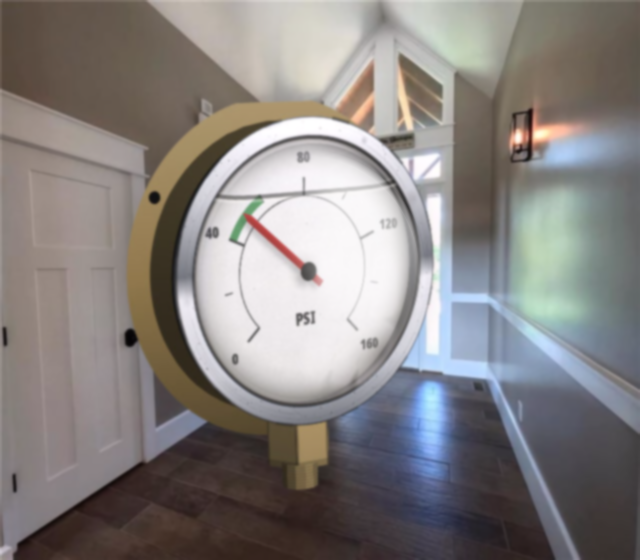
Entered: 50 psi
